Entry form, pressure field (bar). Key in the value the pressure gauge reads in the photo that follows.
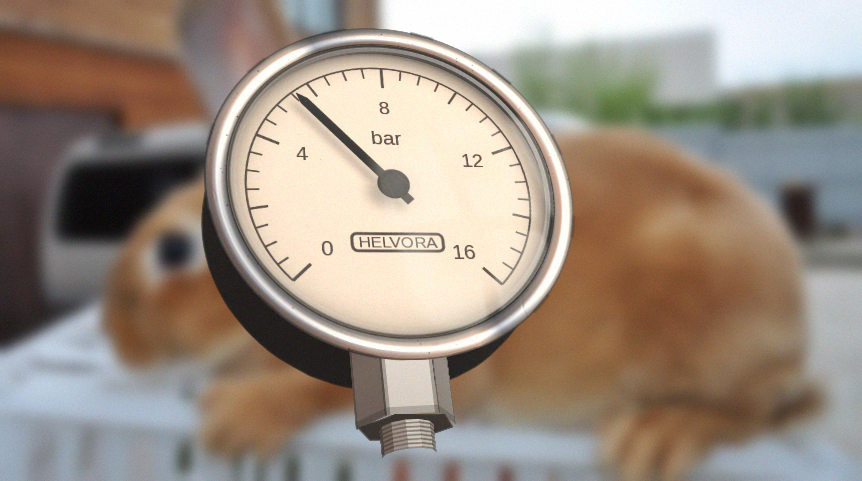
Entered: 5.5 bar
